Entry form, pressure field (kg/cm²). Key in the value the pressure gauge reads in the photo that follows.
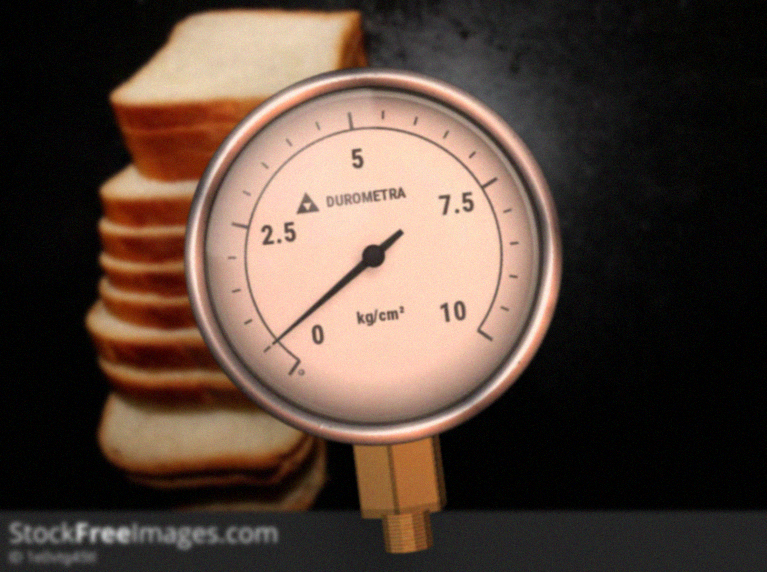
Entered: 0.5 kg/cm²
